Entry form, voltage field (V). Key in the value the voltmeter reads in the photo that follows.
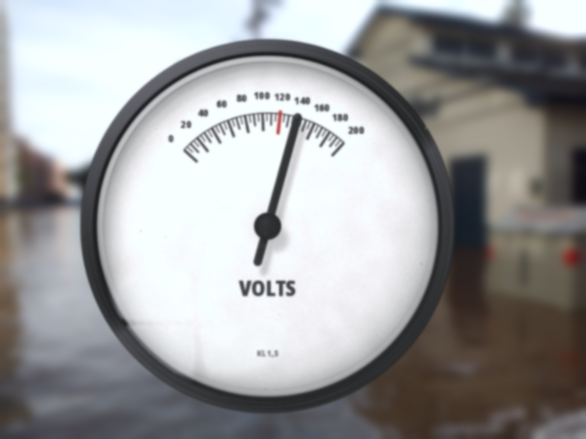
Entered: 140 V
